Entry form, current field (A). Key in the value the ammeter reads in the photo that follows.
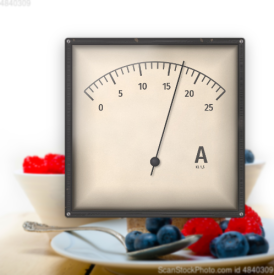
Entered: 17 A
